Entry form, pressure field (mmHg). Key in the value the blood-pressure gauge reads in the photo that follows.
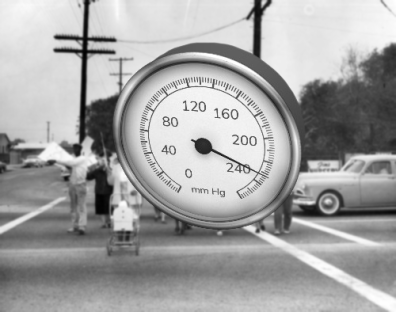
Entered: 230 mmHg
